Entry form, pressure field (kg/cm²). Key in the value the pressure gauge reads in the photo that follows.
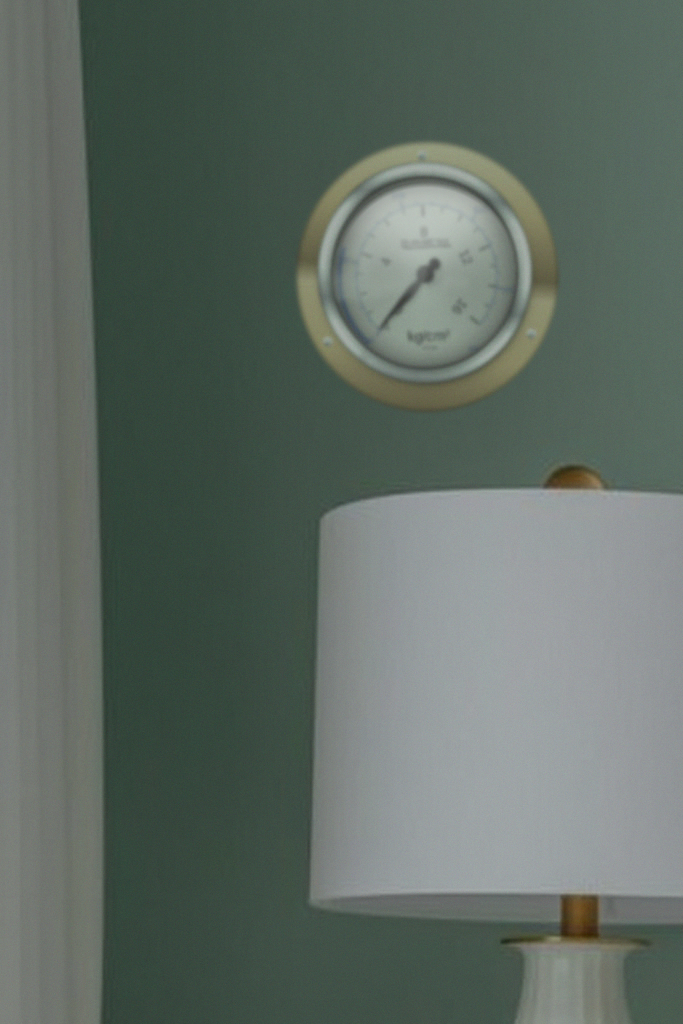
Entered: 0 kg/cm²
